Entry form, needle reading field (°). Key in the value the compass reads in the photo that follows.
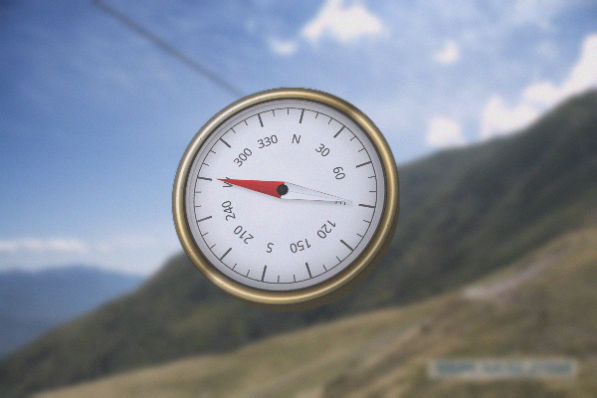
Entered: 270 °
